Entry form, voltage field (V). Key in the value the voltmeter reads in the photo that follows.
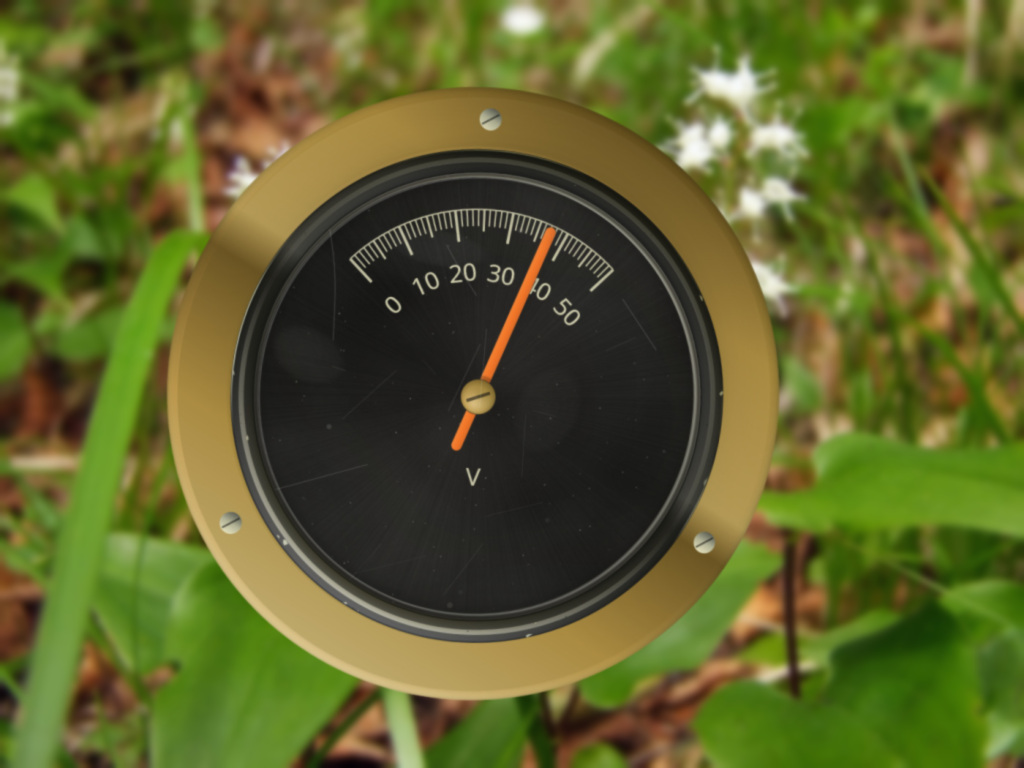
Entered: 37 V
